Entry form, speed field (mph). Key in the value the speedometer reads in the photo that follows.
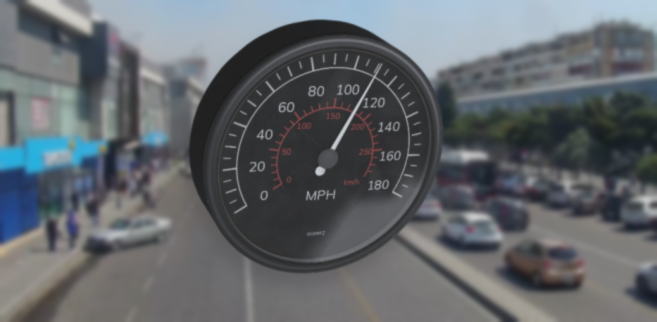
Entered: 110 mph
